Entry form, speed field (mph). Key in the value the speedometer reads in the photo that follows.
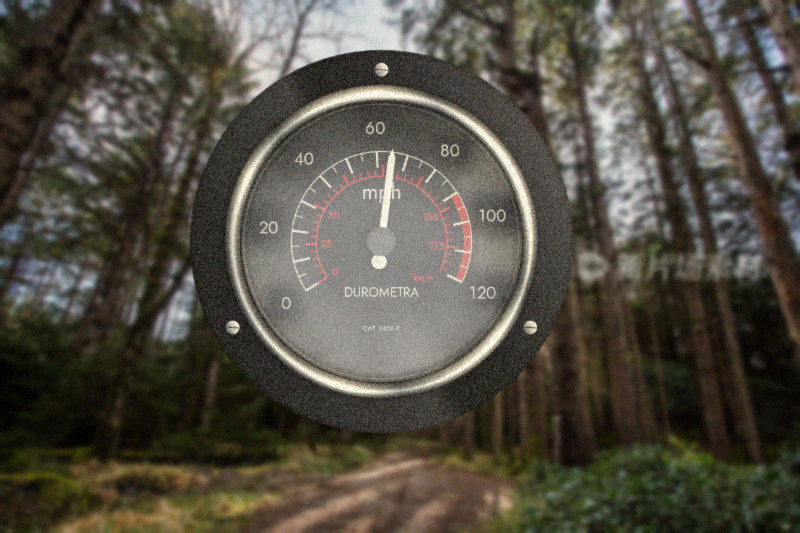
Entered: 65 mph
